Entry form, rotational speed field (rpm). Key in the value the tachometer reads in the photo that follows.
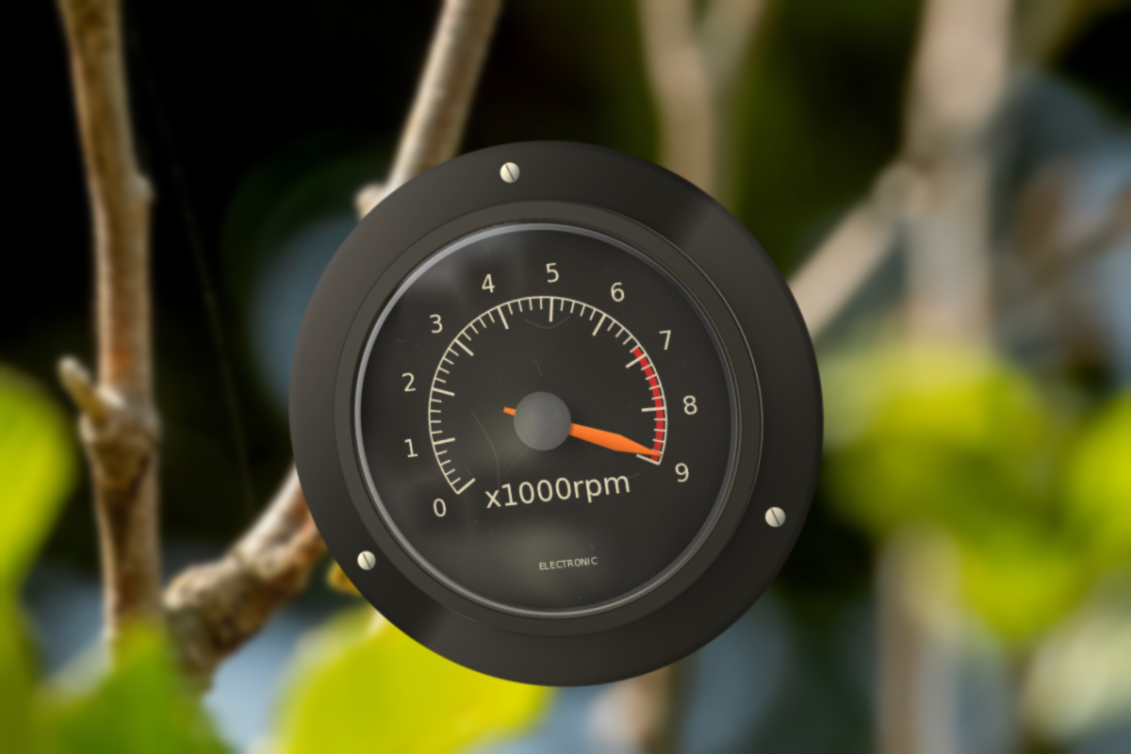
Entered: 8800 rpm
